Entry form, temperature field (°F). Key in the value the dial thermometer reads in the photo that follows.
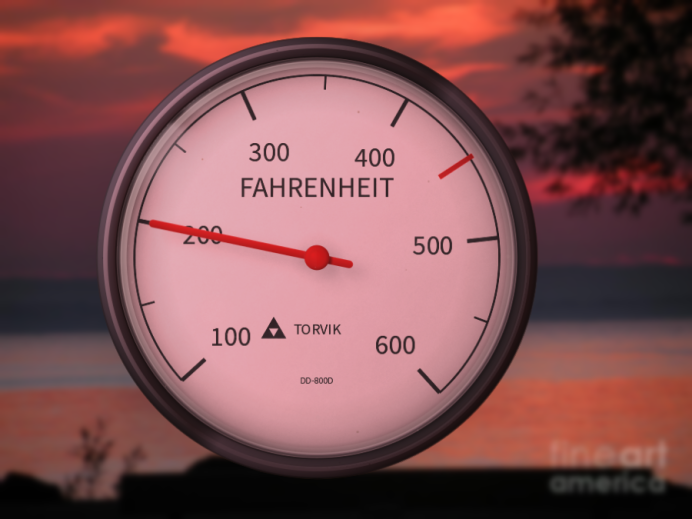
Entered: 200 °F
